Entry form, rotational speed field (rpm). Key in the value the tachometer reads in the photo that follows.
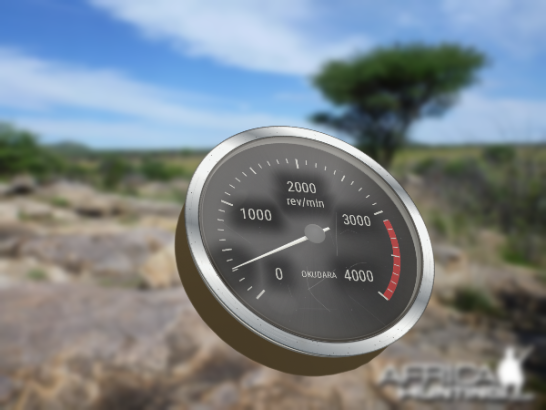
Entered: 300 rpm
